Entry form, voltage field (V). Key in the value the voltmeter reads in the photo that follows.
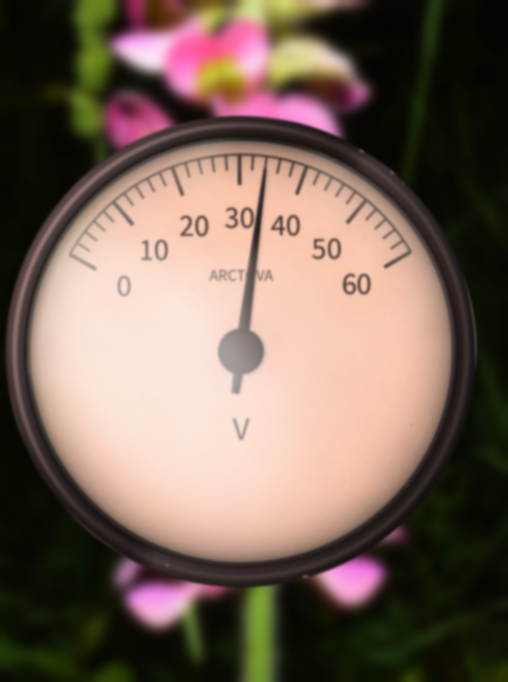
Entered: 34 V
